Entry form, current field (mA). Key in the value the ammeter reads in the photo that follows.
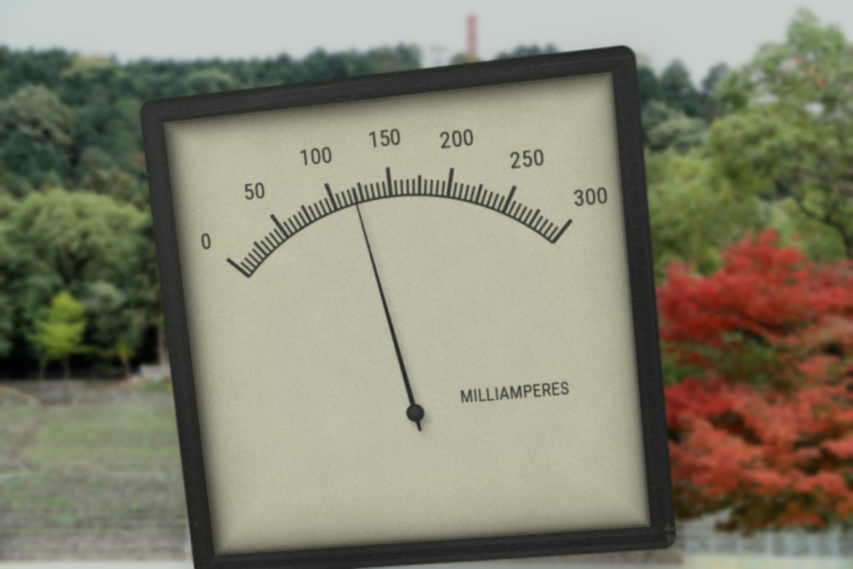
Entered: 120 mA
